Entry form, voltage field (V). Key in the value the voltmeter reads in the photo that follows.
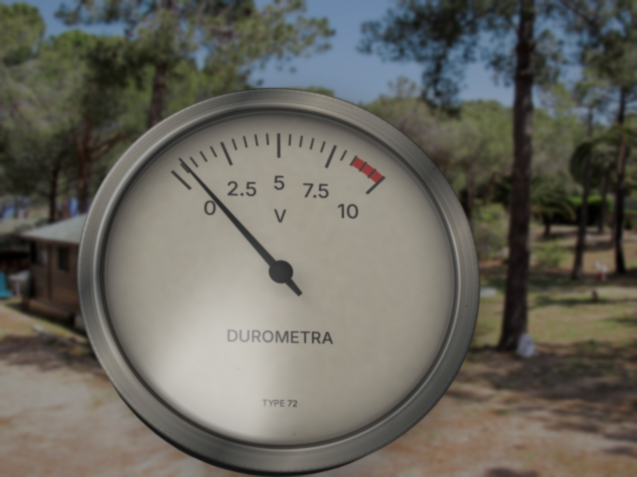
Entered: 0.5 V
